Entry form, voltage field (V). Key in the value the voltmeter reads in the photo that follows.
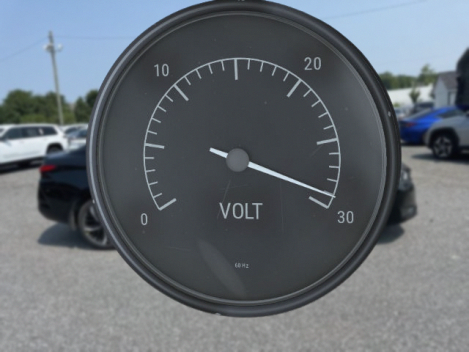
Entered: 29 V
